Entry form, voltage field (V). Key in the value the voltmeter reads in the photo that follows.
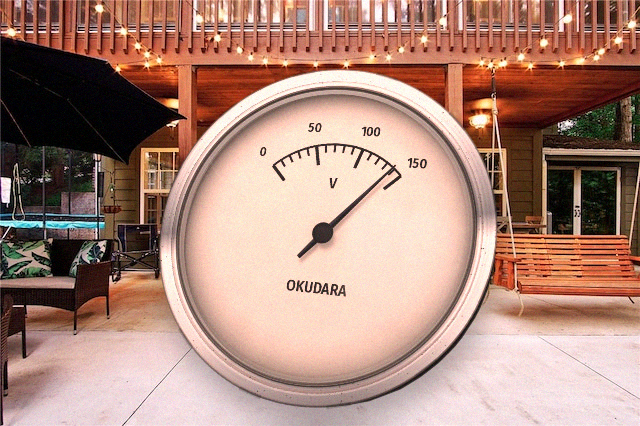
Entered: 140 V
